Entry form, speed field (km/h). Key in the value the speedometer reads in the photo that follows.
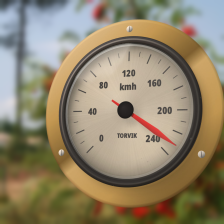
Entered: 230 km/h
